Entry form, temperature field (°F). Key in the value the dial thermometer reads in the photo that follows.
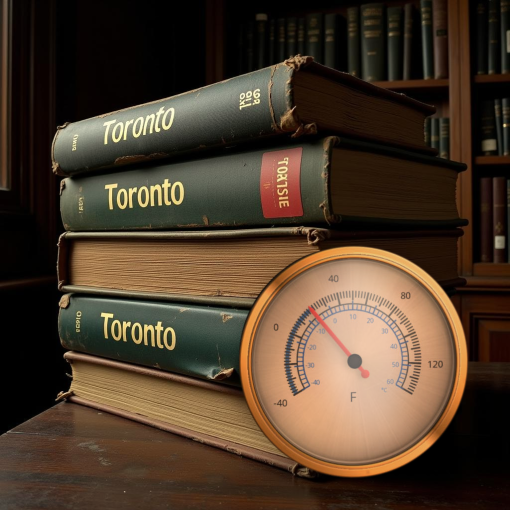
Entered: 20 °F
